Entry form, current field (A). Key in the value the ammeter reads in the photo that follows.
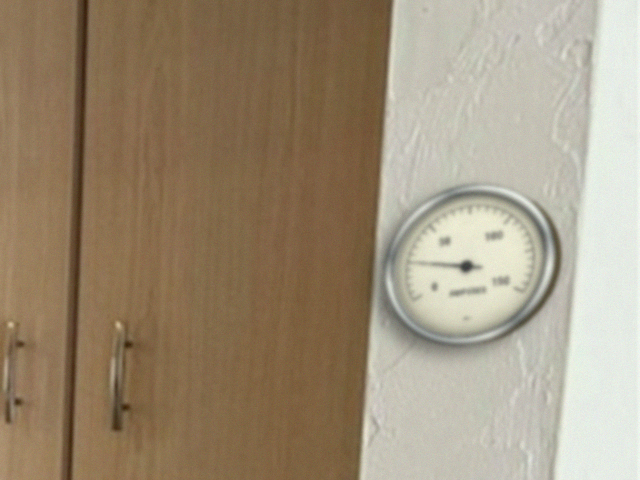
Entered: 25 A
